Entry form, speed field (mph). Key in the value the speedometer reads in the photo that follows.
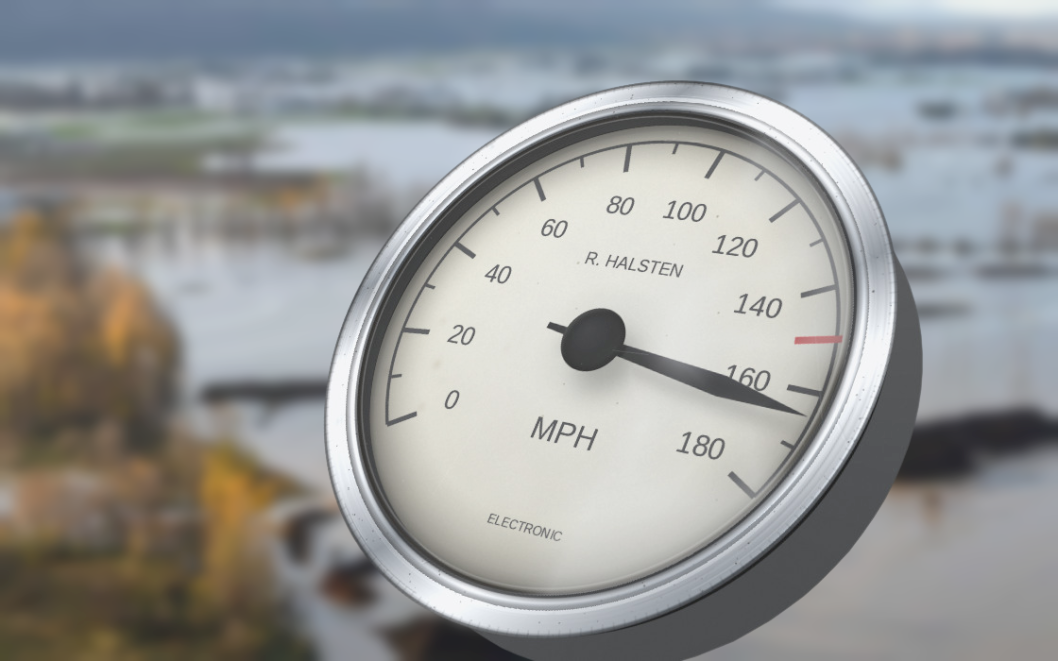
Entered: 165 mph
